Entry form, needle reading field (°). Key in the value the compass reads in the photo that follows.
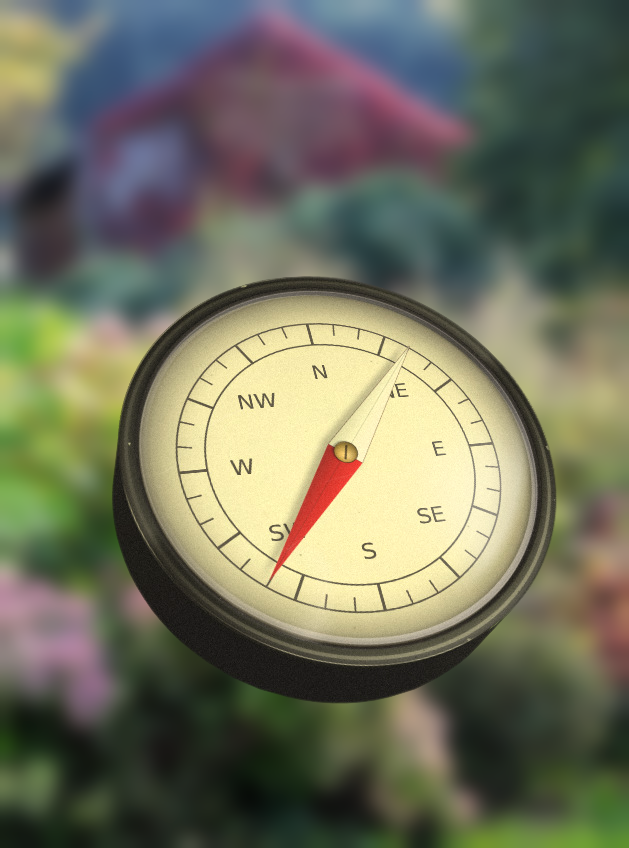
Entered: 220 °
